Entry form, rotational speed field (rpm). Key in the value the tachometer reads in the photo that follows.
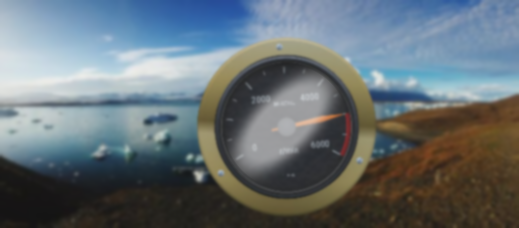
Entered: 5000 rpm
